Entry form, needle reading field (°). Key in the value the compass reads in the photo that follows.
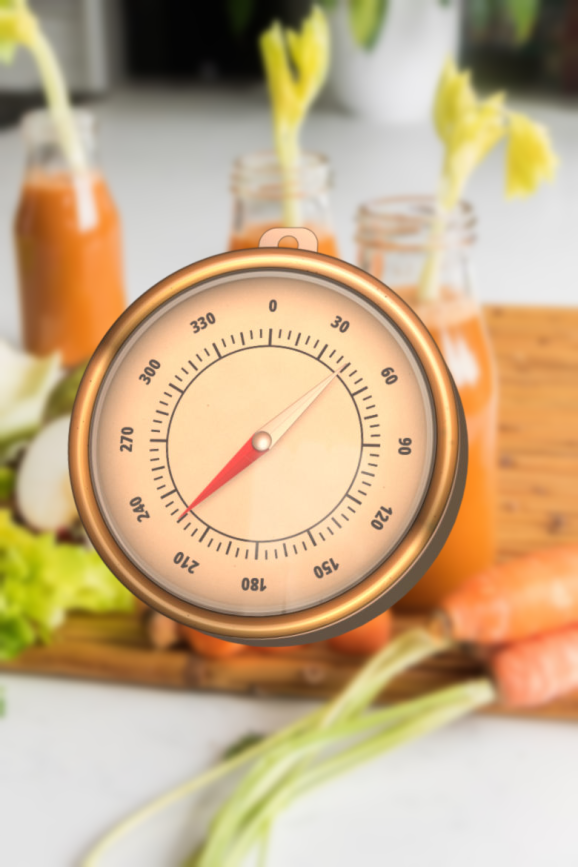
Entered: 225 °
